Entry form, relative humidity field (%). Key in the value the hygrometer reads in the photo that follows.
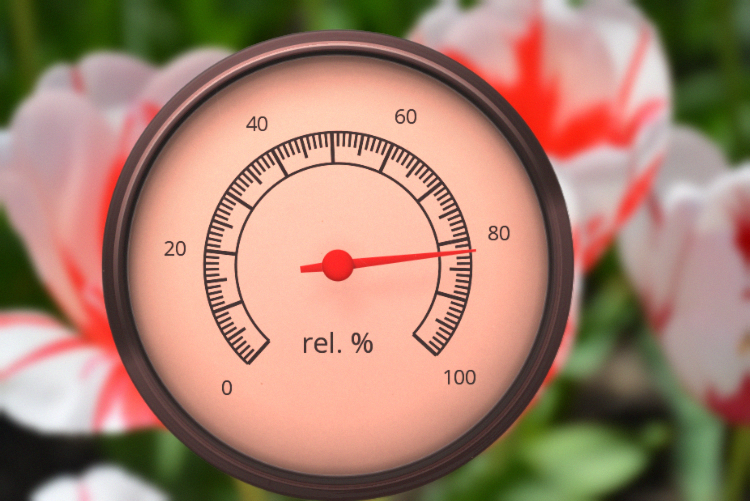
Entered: 82 %
